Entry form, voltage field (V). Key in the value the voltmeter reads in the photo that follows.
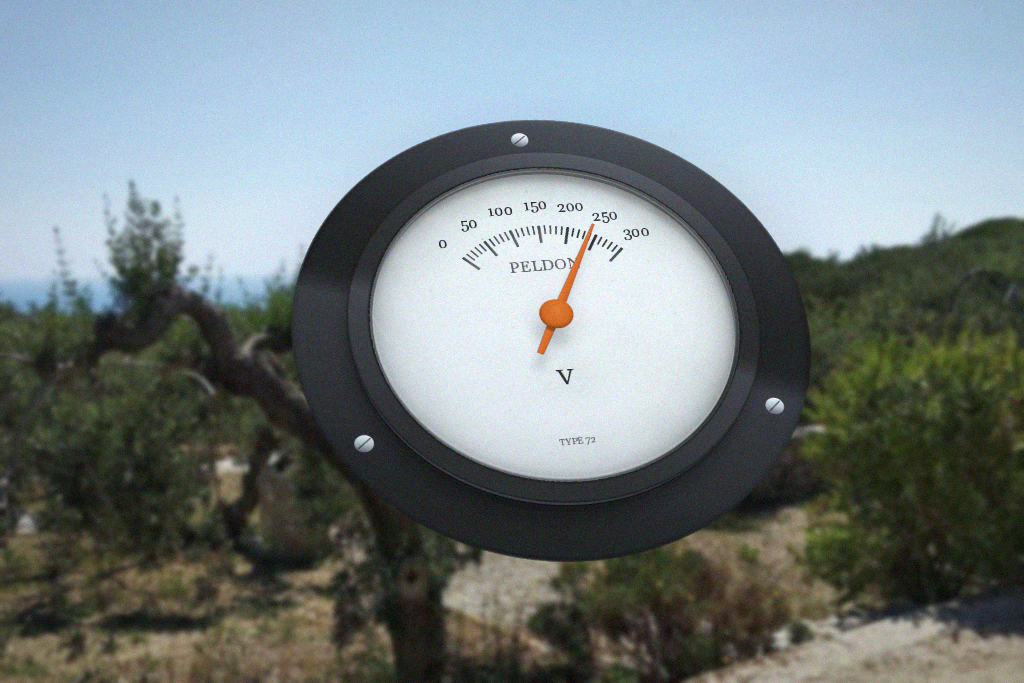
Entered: 240 V
